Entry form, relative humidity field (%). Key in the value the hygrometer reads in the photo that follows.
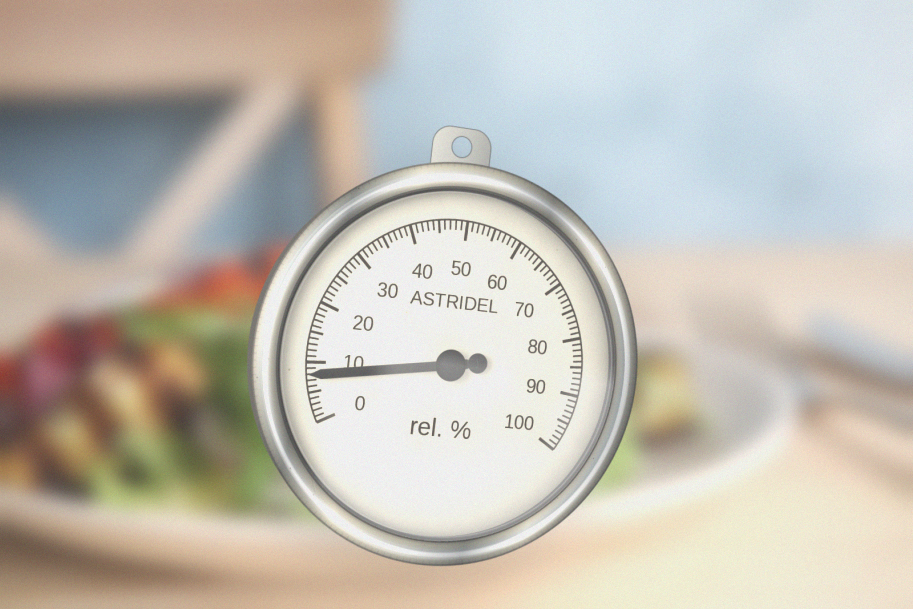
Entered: 8 %
